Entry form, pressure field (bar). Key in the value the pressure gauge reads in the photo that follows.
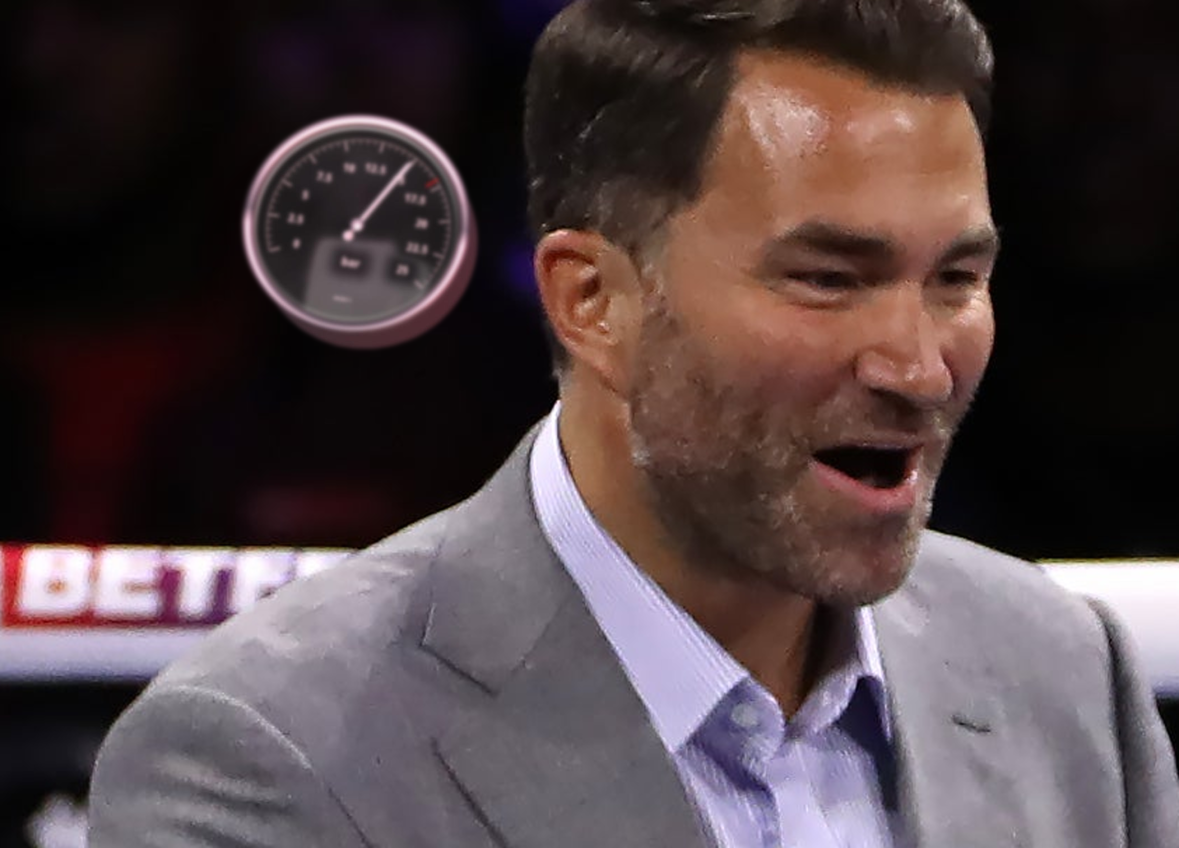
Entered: 15 bar
